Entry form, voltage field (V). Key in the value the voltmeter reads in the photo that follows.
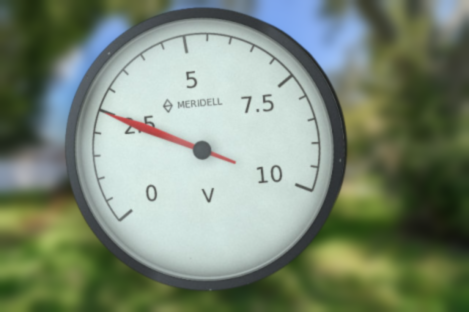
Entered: 2.5 V
